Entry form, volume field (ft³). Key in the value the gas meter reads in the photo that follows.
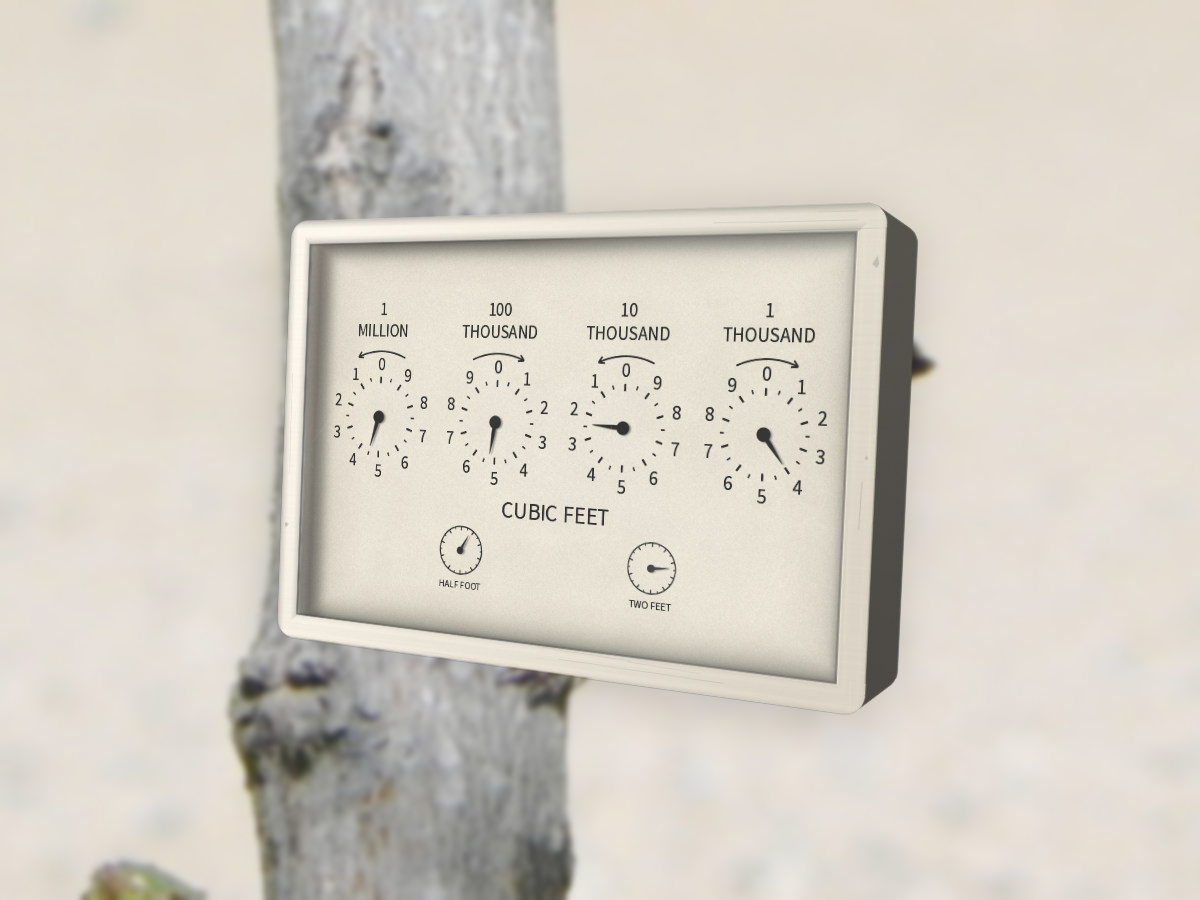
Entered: 452400 ft³
